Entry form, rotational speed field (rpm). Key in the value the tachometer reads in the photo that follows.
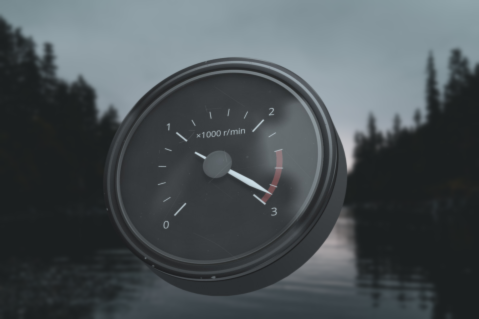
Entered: 2900 rpm
